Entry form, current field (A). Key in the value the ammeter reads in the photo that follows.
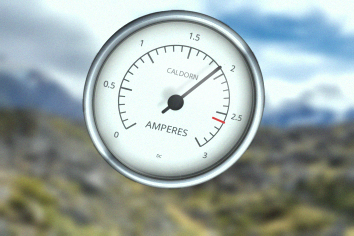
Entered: 1.9 A
